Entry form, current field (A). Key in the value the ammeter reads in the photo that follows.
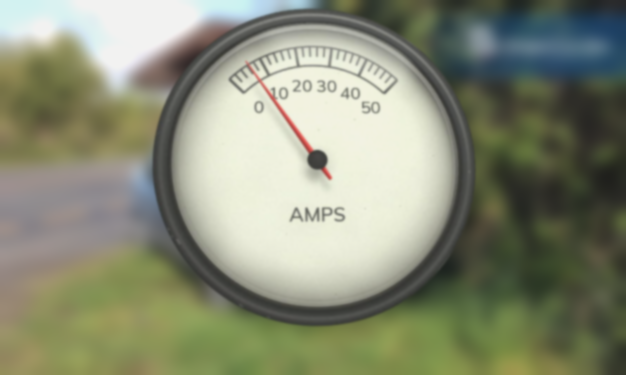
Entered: 6 A
